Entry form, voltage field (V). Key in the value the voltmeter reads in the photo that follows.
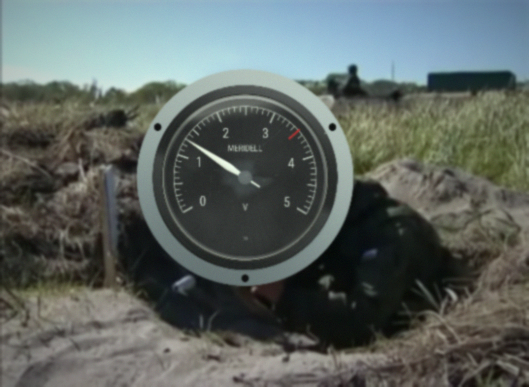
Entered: 1.3 V
